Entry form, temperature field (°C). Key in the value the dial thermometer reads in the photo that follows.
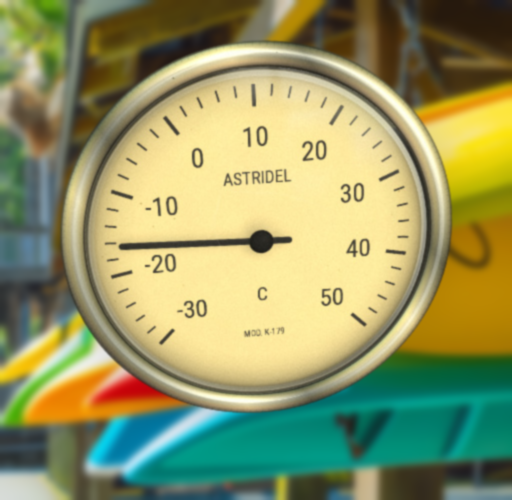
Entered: -16 °C
